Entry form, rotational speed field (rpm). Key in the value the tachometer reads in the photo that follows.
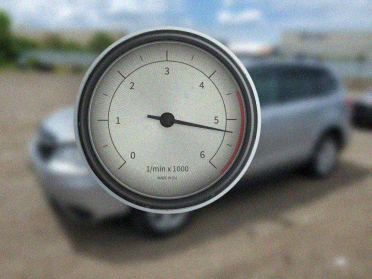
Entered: 5250 rpm
